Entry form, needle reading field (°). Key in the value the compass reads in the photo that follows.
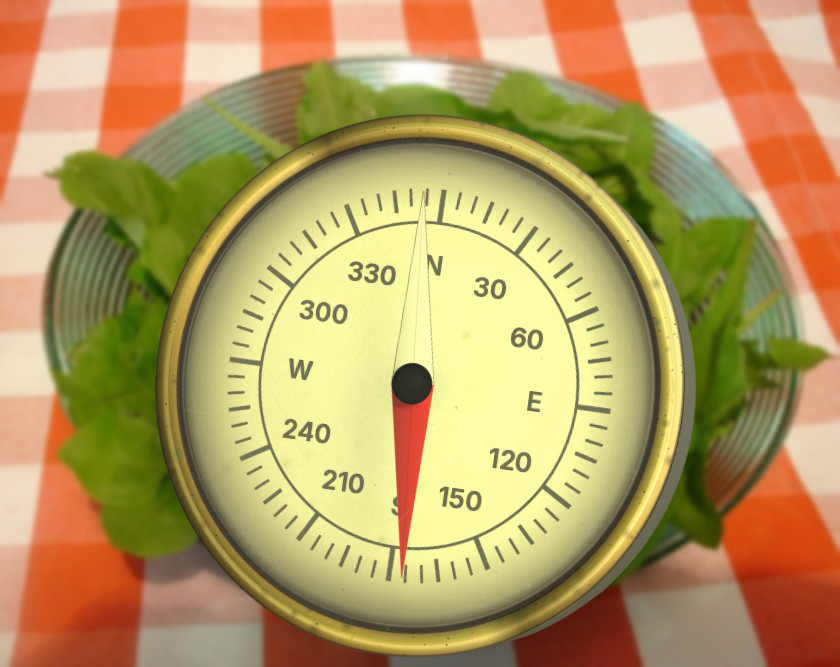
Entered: 175 °
